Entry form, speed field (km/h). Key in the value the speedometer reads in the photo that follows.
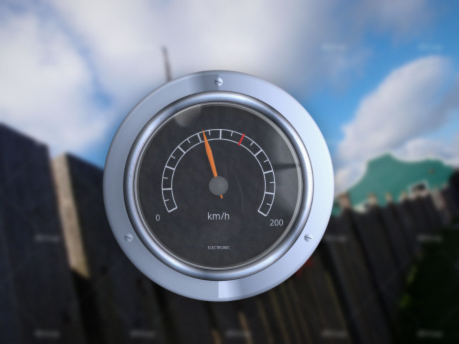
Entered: 85 km/h
